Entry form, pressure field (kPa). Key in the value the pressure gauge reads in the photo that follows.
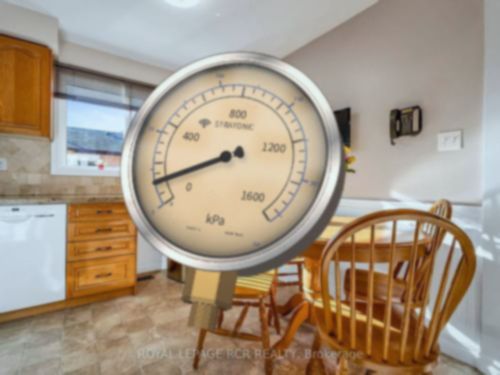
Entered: 100 kPa
